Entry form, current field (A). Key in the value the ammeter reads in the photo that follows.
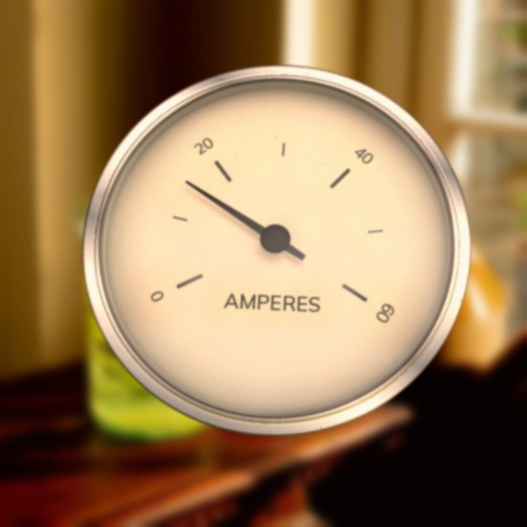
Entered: 15 A
